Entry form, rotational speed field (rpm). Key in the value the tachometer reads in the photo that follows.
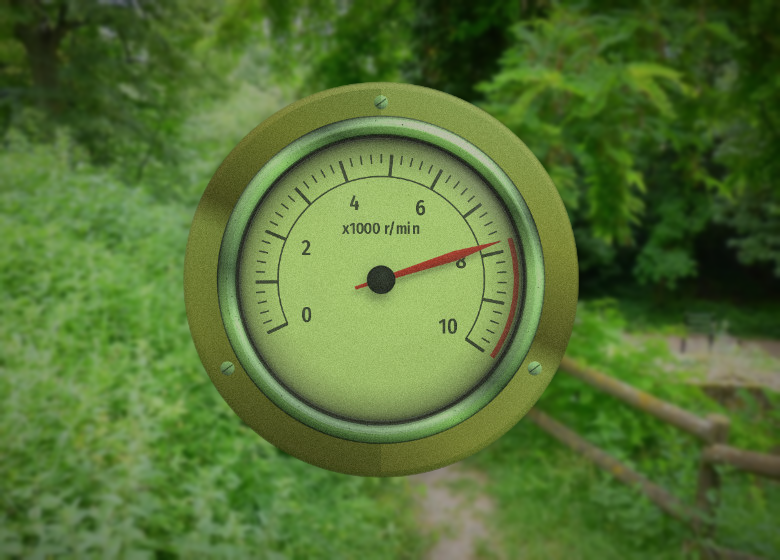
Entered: 7800 rpm
